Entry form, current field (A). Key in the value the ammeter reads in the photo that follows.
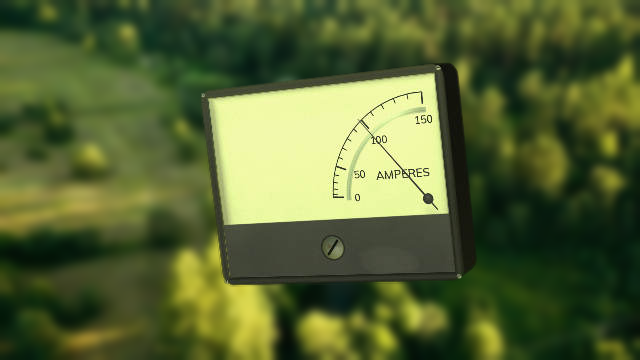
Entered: 100 A
